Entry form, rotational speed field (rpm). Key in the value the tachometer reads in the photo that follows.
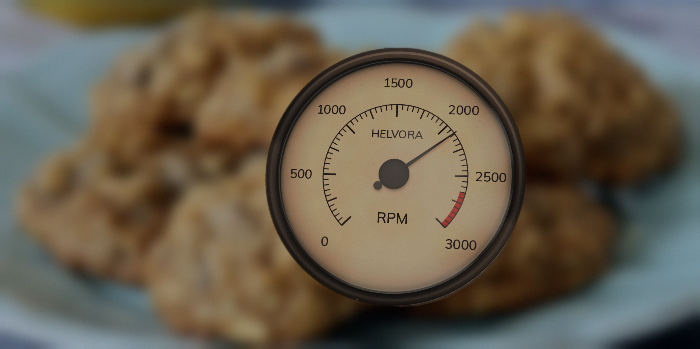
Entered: 2100 rpm
